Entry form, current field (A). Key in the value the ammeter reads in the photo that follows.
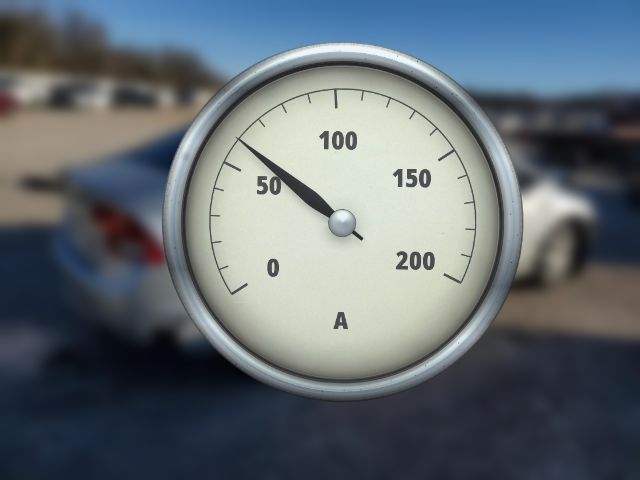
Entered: 60 A
